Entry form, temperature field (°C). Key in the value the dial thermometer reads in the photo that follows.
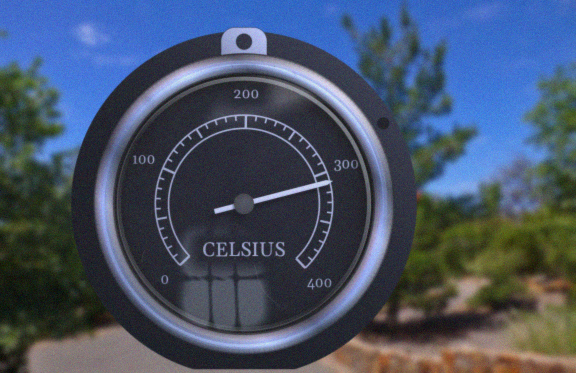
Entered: 310 °C
